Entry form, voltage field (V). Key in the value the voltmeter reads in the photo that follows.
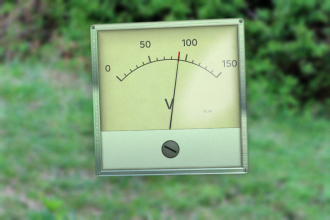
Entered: 90 V
